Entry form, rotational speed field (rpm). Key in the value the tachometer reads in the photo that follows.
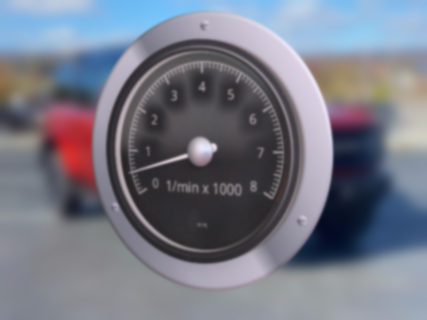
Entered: 500 rpm
